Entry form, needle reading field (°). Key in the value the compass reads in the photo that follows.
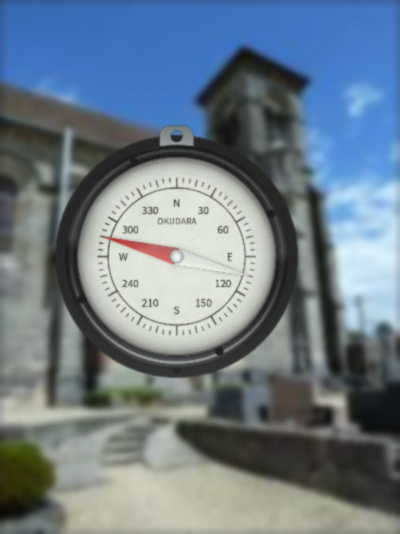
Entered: 285 °
